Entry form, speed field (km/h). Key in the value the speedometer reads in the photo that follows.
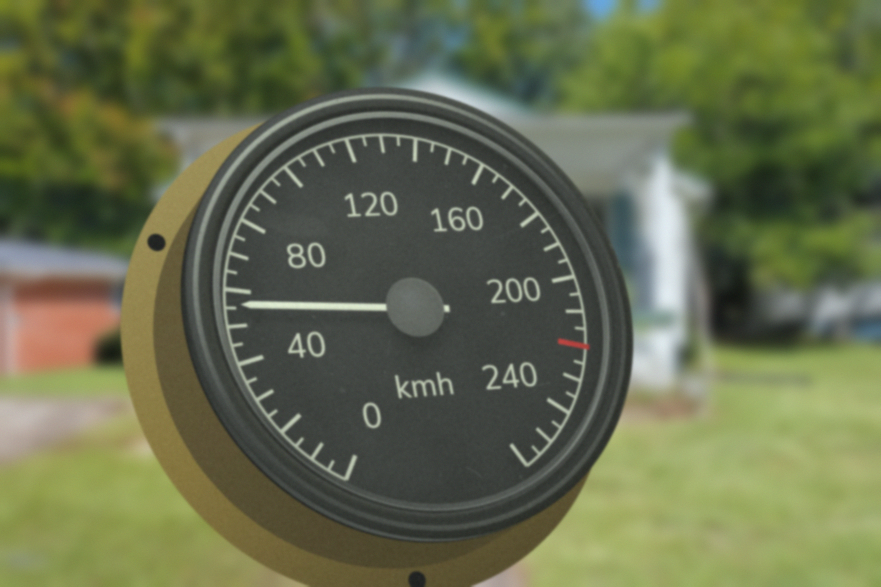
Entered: 55 km/h
